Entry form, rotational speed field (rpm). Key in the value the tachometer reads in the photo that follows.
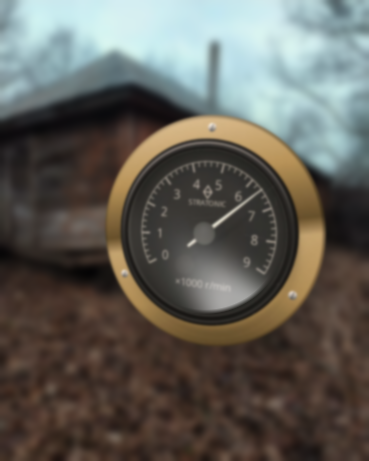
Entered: 6400 rpm
